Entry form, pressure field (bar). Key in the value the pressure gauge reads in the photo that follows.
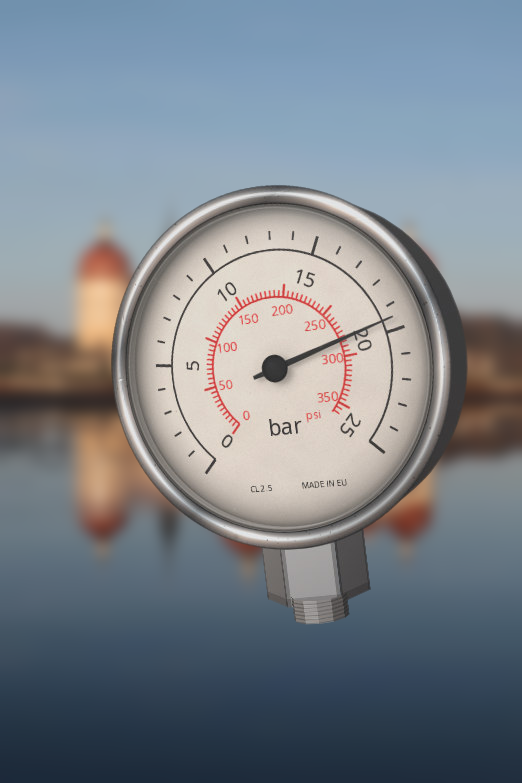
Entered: 19.5 bar
